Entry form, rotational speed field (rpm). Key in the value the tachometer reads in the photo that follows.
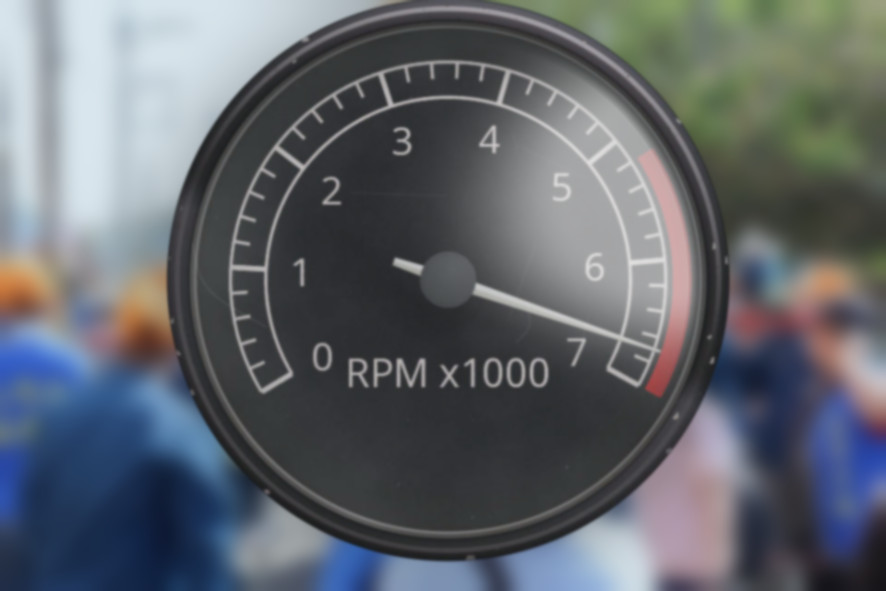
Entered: 6700 rpm
